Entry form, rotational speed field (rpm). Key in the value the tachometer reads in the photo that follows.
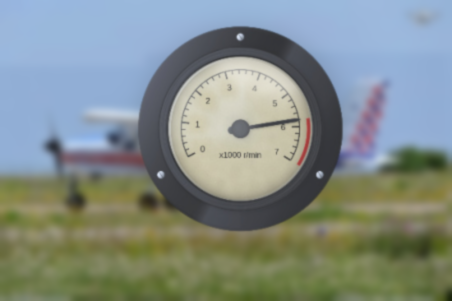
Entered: 5800 rpm
